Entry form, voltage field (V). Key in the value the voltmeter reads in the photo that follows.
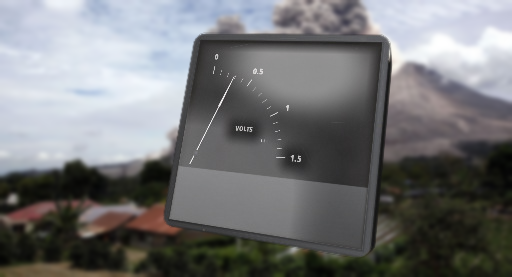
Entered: 0.3 V
